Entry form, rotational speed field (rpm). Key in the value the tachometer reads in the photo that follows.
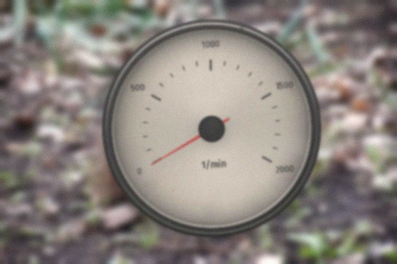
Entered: 0 rpm
